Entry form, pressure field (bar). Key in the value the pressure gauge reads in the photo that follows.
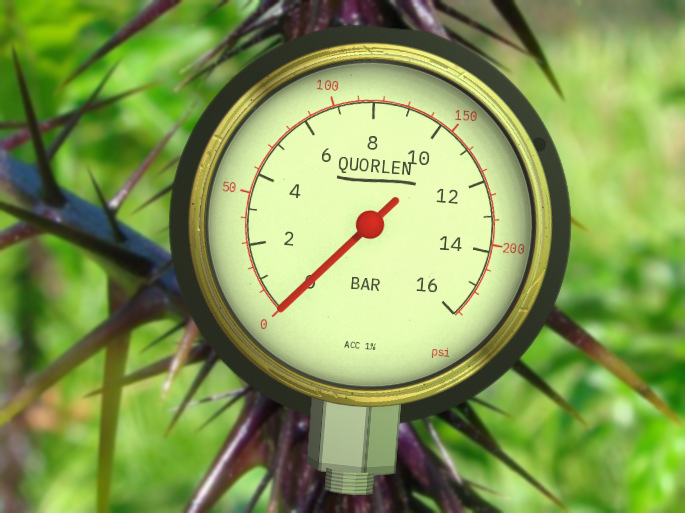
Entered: 0 bar
